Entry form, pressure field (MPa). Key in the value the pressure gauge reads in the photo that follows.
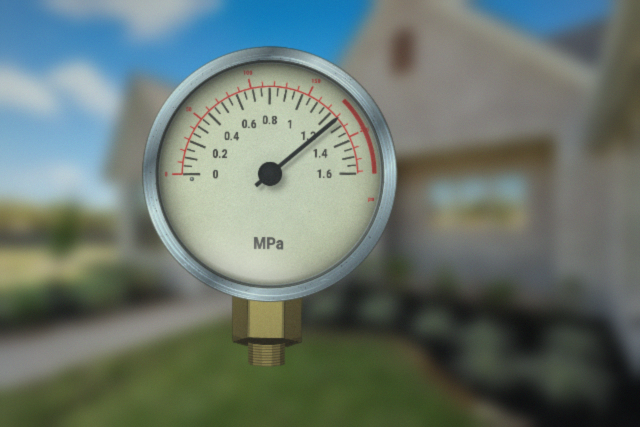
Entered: 1.25 MPa
